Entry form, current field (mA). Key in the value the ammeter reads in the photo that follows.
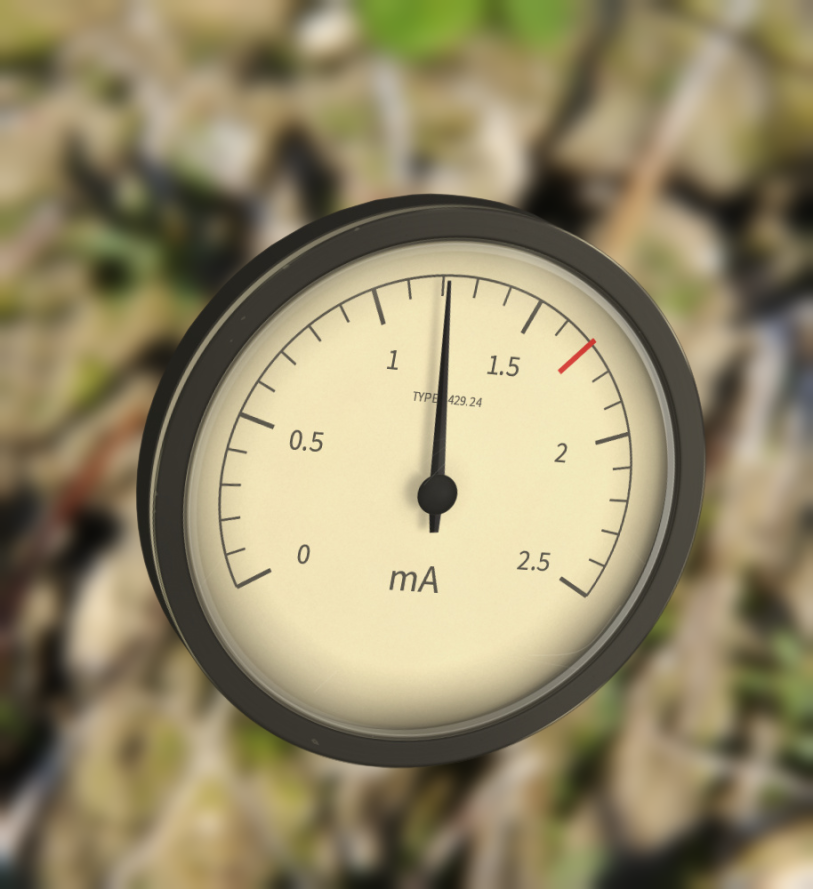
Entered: 1.2 mA
